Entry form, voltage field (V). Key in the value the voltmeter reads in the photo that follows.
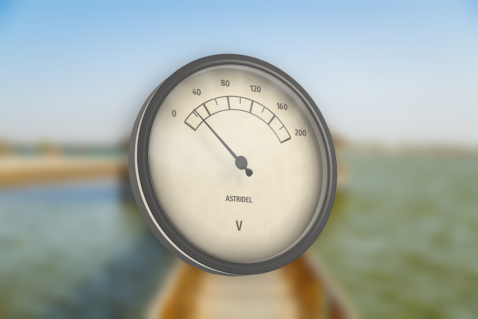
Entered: 20 V
